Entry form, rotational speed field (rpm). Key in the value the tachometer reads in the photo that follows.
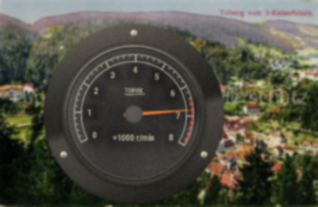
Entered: 6800 rpm
